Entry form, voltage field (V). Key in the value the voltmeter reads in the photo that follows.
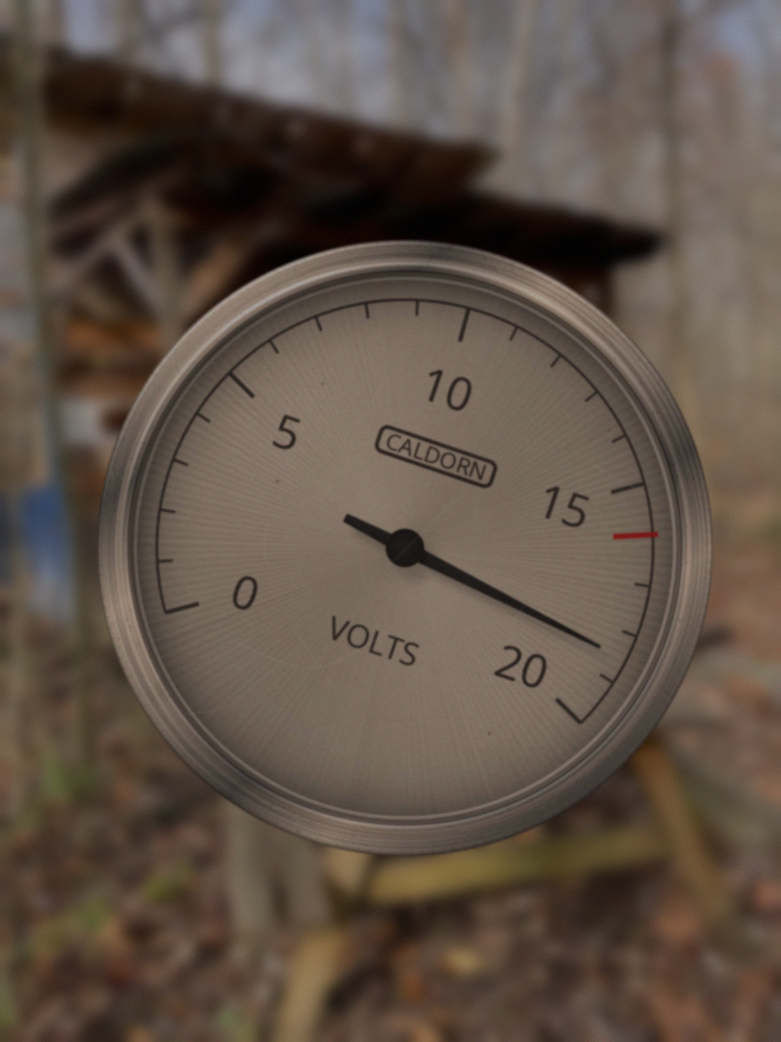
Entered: 18.5 V
